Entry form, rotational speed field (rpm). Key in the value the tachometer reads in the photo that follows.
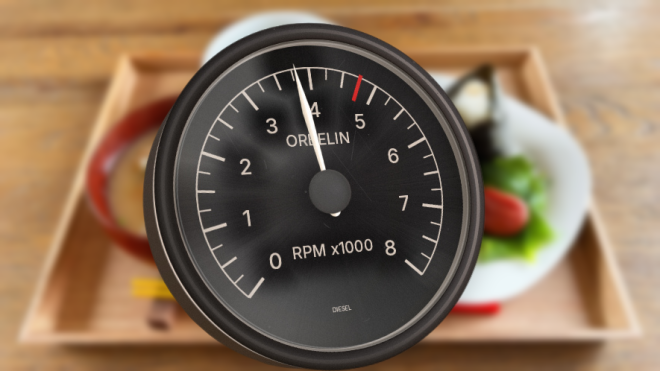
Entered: 3750 rpm
